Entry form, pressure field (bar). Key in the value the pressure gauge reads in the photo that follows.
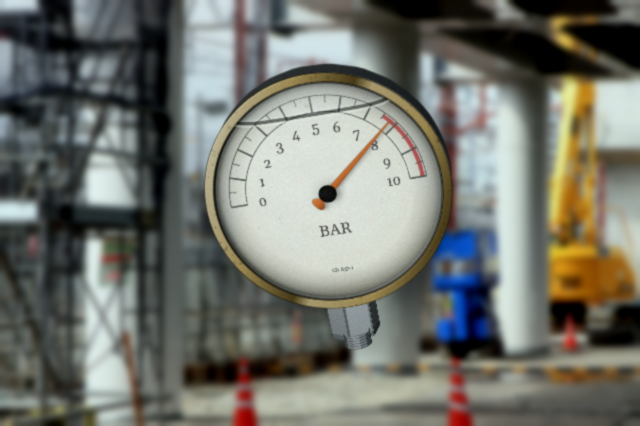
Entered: 7.75 bar
